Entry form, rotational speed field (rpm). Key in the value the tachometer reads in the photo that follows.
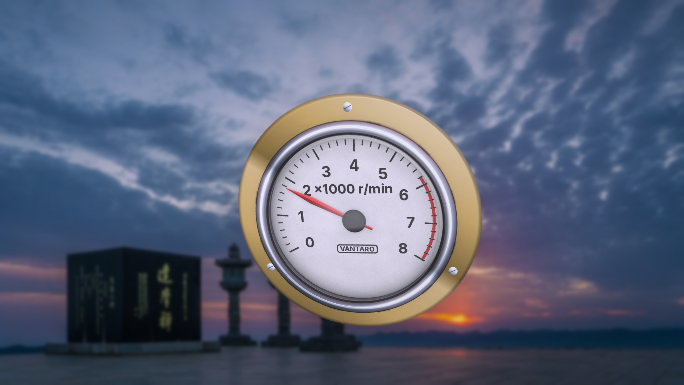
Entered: 1800 rpm
